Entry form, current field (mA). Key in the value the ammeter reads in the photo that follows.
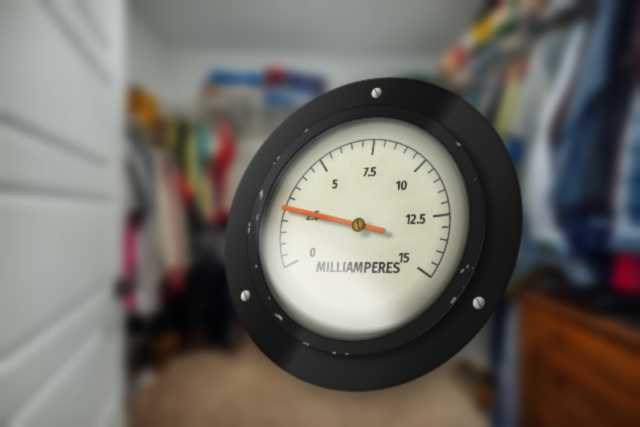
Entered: 2.5 mA
